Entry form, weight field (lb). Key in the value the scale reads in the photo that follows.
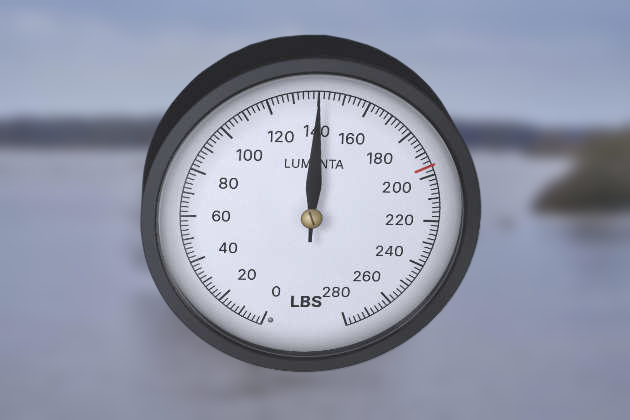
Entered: 140 lb
